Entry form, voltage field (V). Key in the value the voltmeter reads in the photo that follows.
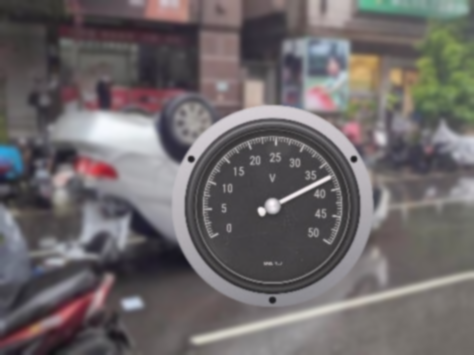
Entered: 37.5 V
